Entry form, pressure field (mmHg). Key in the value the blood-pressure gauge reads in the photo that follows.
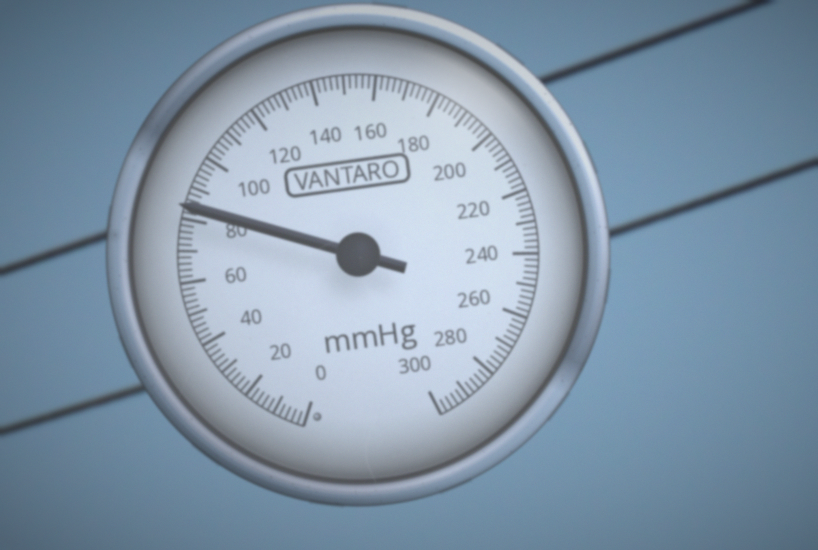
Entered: 84 mmHg
